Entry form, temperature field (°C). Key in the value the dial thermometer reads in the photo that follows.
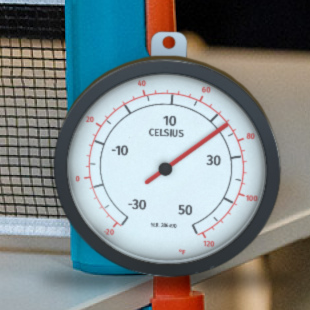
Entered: 22.5 °C
